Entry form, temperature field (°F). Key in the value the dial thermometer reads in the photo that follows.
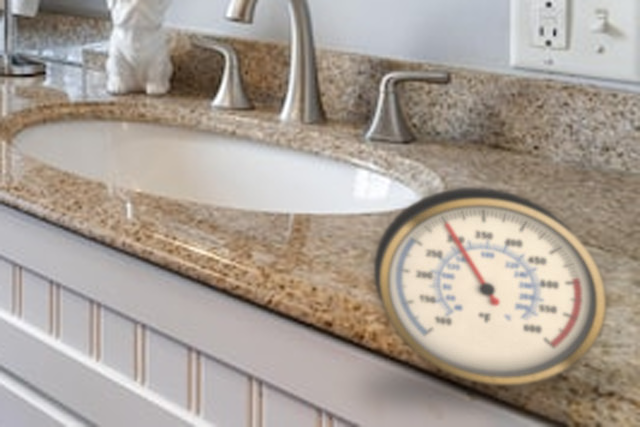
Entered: 300 °F
